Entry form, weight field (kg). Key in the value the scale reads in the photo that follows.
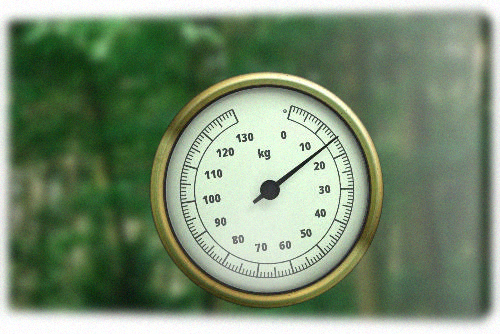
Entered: 15 kg
